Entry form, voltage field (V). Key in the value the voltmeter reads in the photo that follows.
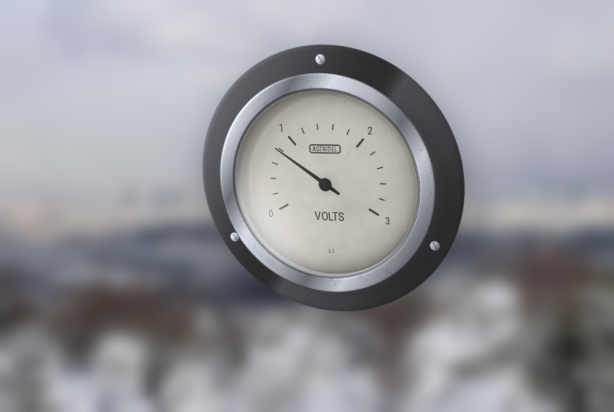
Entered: 0.8 V
